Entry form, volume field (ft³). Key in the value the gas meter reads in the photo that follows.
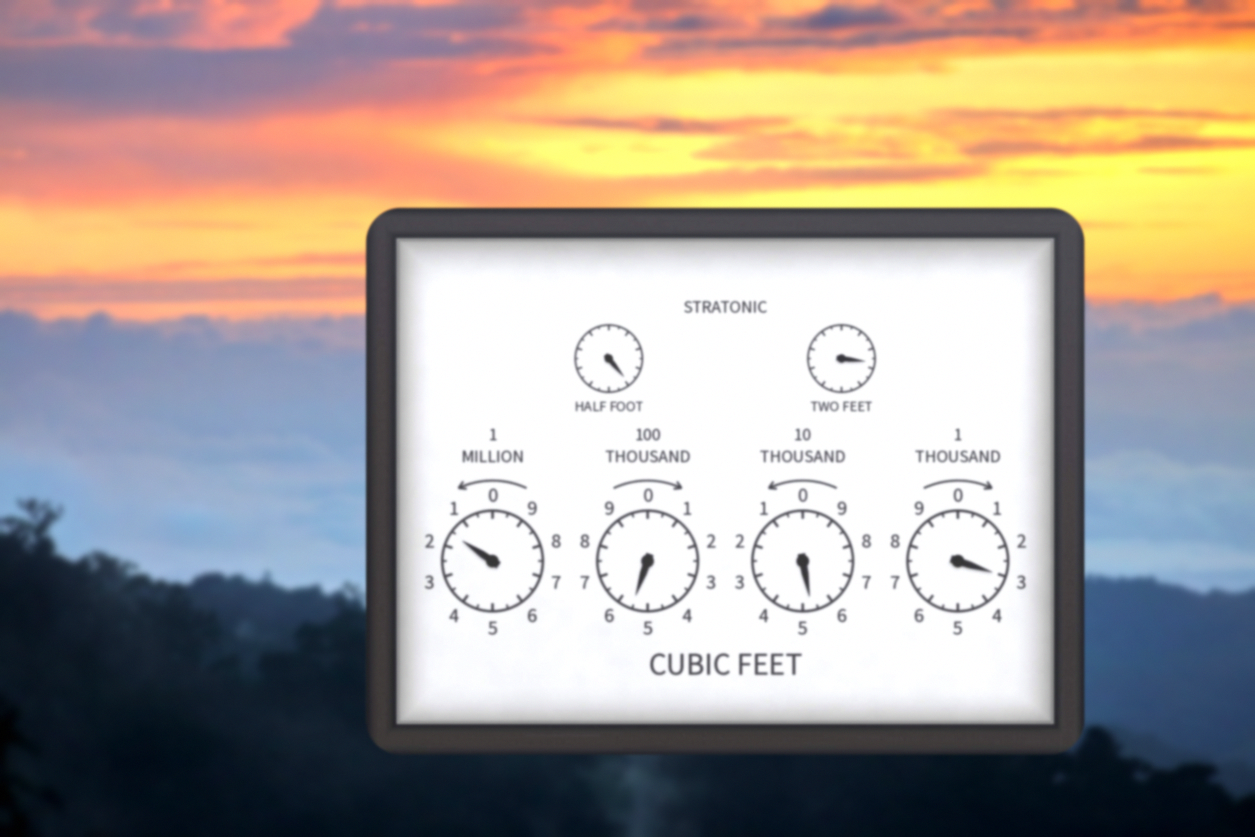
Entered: 155300 ft³
